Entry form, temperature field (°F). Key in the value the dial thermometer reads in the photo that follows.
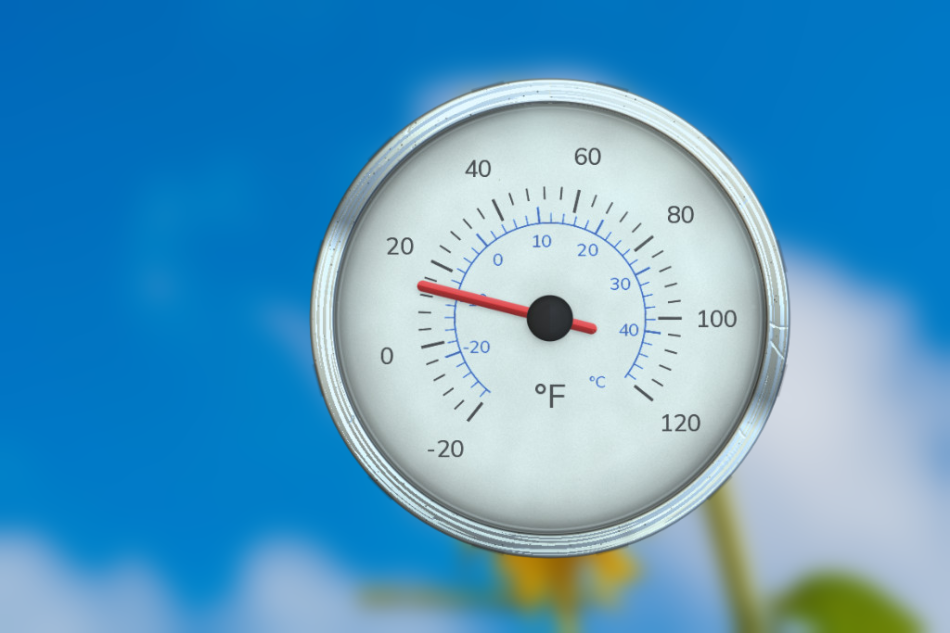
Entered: 14 °F
